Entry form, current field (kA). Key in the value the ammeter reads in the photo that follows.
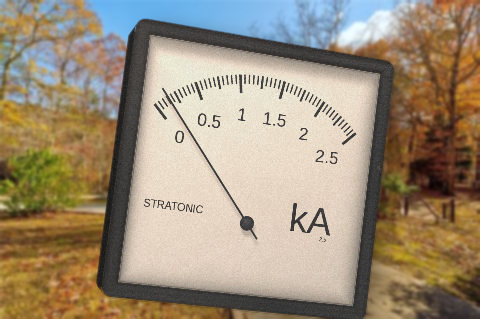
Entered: 0.15 kA
